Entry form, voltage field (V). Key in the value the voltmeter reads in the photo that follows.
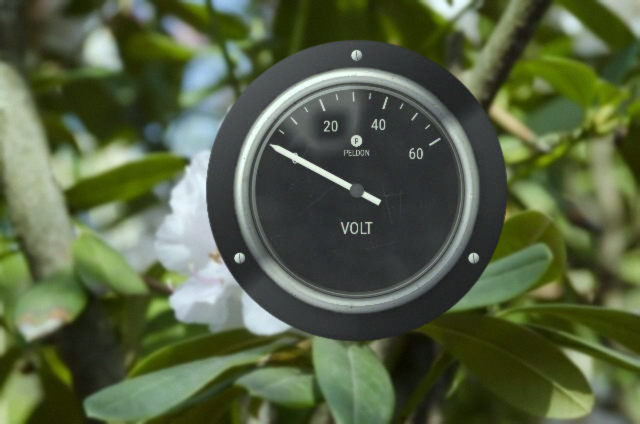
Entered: 0 V
